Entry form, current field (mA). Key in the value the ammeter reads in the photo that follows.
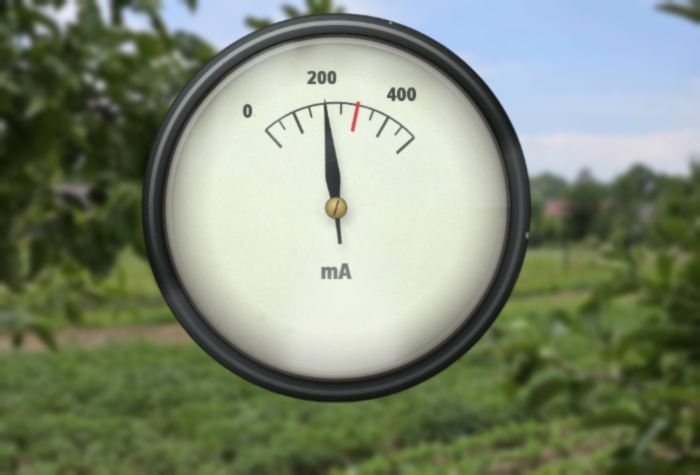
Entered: 200 mA
